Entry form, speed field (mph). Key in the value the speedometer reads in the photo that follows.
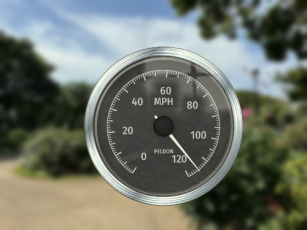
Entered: 115 mph
